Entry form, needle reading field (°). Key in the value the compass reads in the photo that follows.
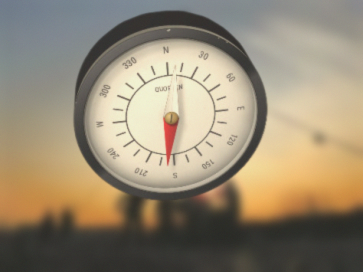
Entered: 187.5 °
